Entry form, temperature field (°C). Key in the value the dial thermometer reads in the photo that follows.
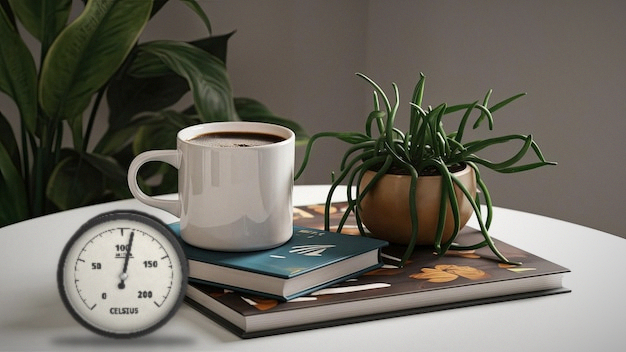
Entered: 110 °C
